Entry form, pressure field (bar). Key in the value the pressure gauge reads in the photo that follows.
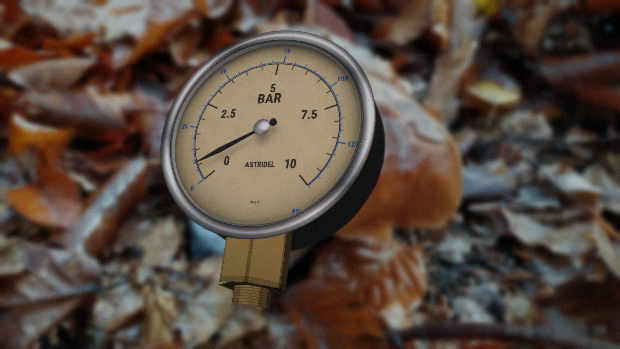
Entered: 0.5 bar
